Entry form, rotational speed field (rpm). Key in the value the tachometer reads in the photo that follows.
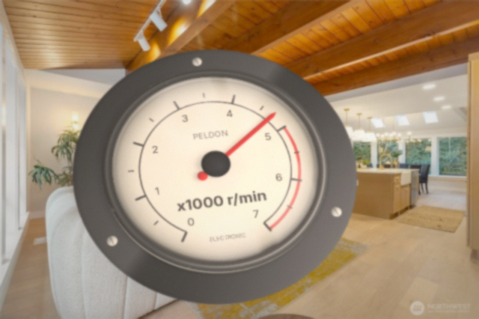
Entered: 4750 rpm
